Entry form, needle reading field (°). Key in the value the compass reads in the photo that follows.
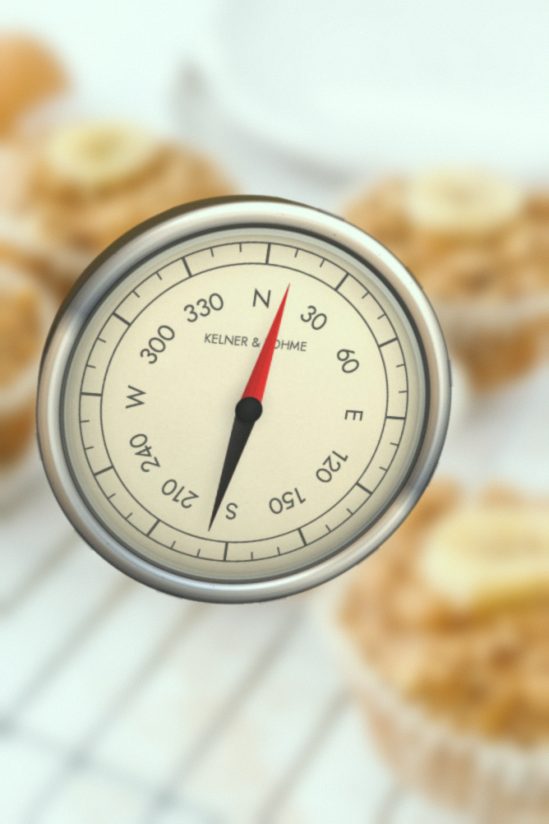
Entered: 10 °
